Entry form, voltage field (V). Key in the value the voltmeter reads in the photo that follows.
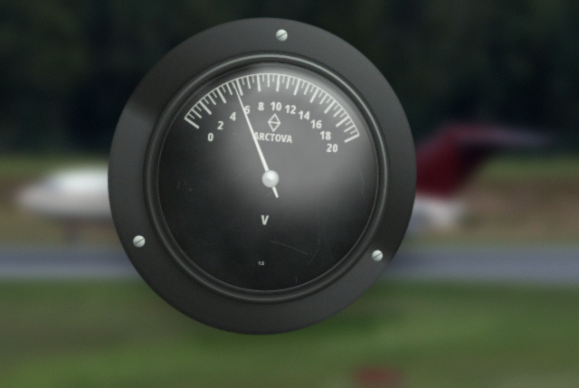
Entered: 5.5 V
